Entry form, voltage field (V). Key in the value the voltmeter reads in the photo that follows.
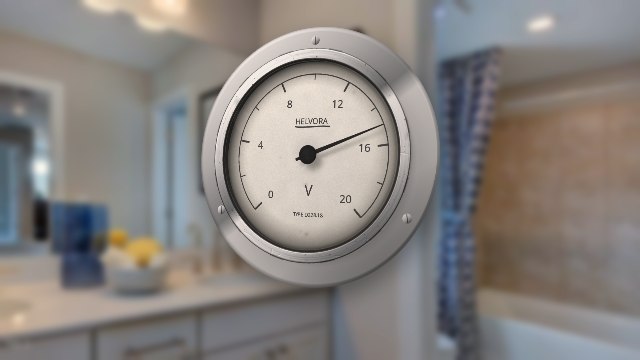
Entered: 15 V
